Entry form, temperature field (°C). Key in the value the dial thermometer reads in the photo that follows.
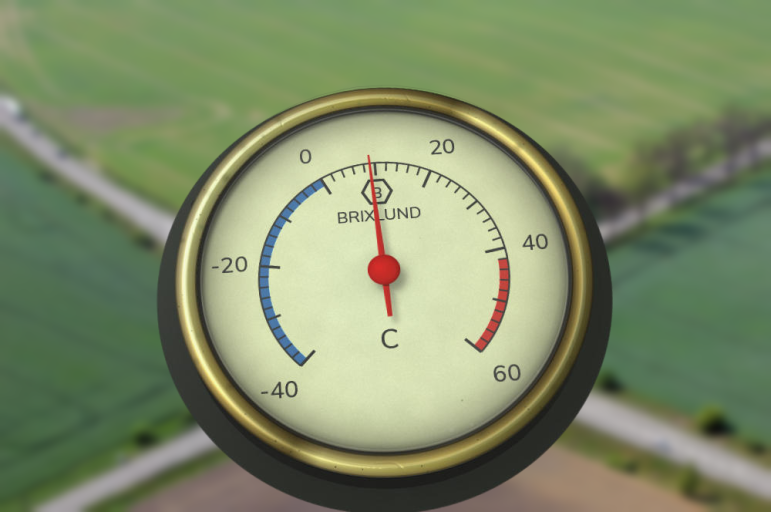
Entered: 9 °C
